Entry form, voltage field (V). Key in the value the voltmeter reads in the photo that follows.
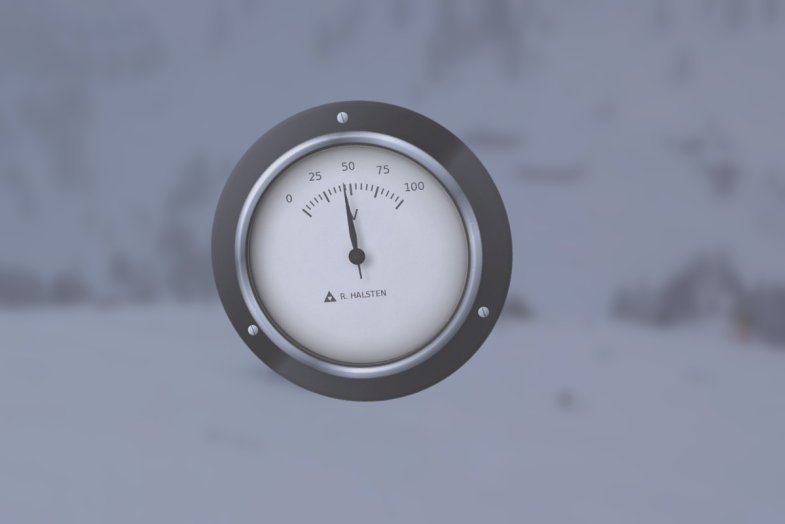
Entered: 45 V
